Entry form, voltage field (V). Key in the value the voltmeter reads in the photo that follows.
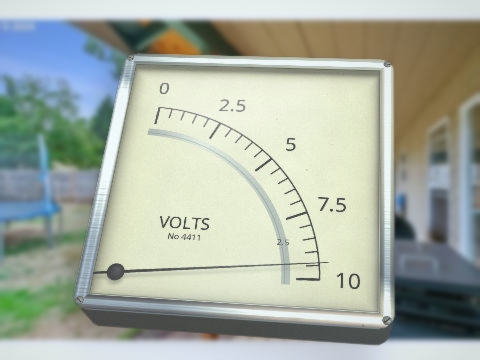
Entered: 9.5 V
